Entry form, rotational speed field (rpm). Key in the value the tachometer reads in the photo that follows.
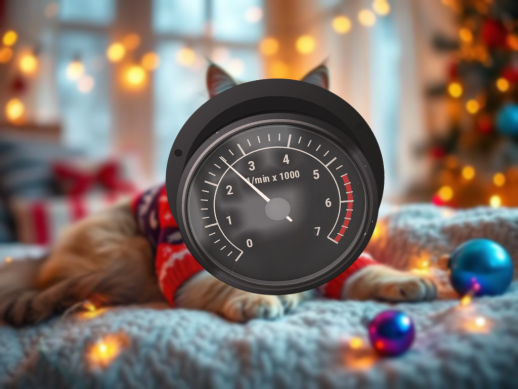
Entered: 2600 rpm
